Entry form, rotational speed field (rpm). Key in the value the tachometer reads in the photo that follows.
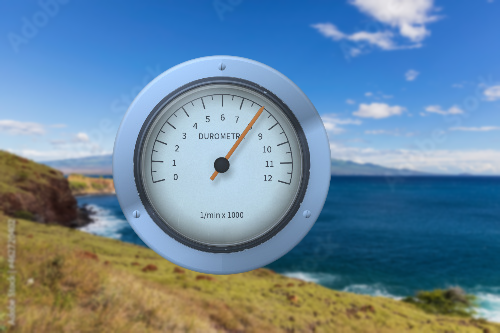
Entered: 8000 rpm
